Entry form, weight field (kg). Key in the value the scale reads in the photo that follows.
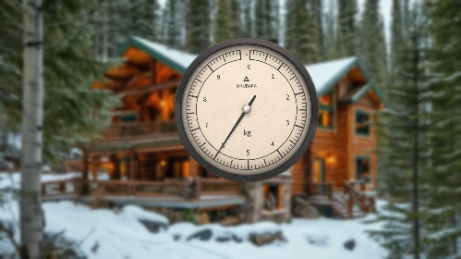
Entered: 6 kg
